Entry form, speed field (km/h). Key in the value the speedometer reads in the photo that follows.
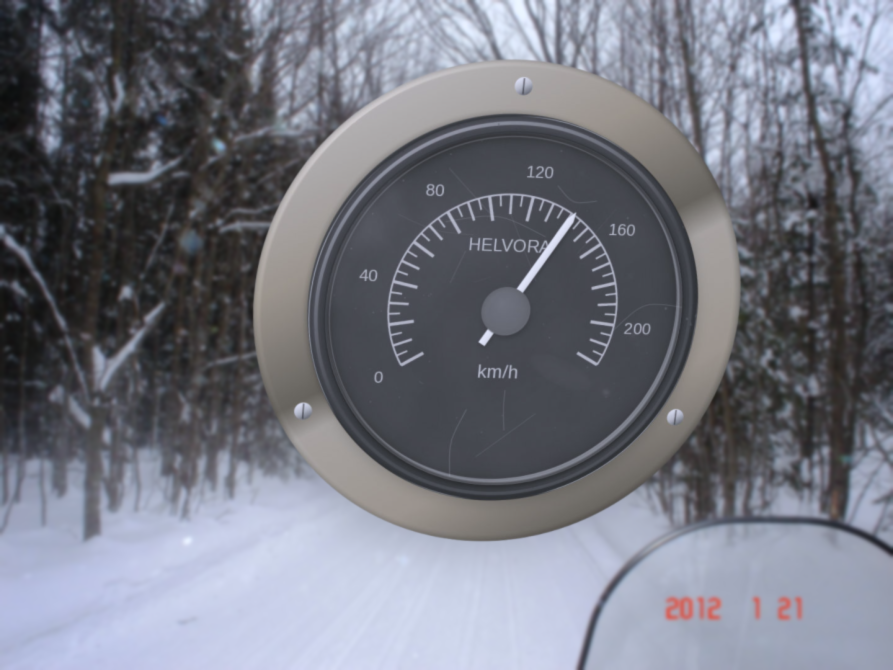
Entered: 140 km/h
